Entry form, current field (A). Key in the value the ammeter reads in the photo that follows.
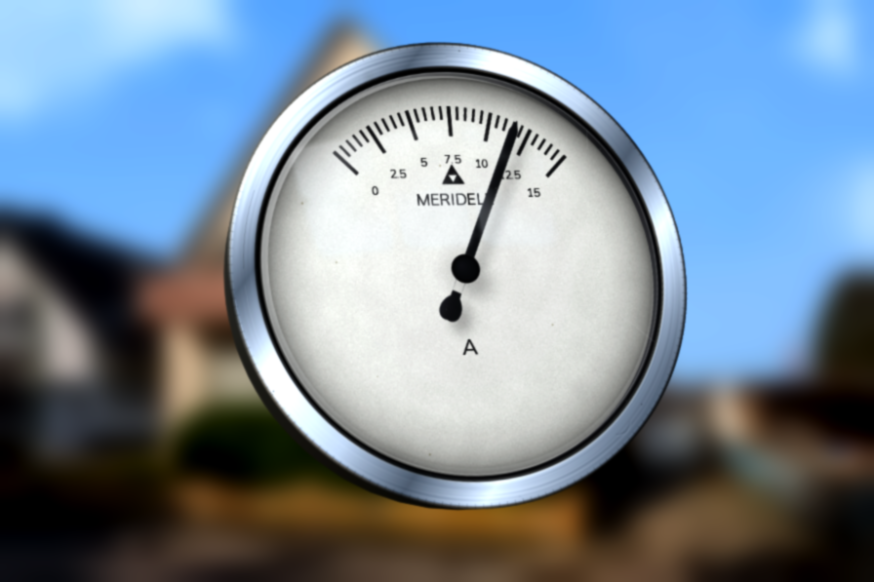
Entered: 11.5 A
